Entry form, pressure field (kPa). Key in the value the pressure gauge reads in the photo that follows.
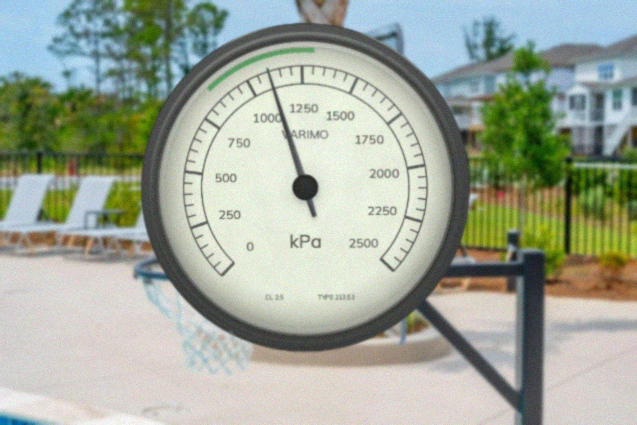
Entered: 1100 kPa
